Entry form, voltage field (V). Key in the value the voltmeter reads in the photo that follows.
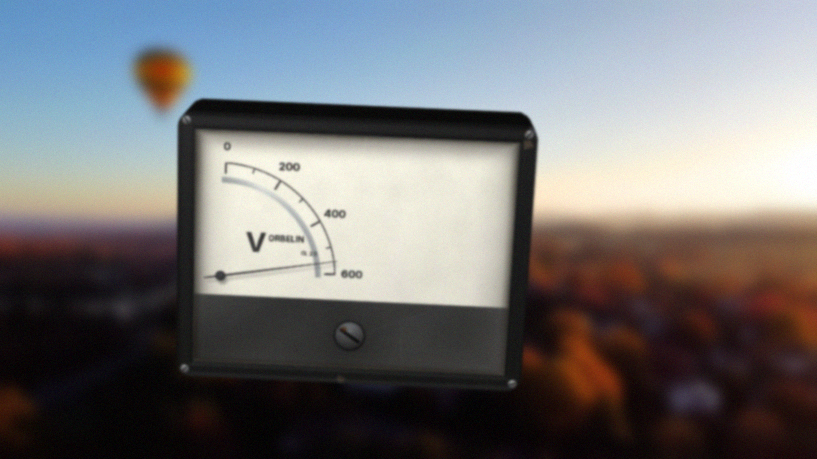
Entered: 550 V
